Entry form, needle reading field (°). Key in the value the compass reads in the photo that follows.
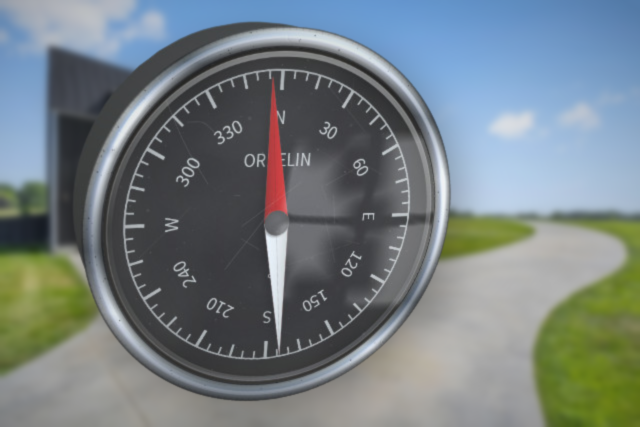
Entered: 355 °
